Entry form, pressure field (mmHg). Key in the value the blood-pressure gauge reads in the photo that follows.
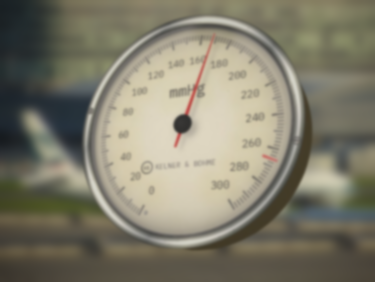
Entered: 170 mmHg
